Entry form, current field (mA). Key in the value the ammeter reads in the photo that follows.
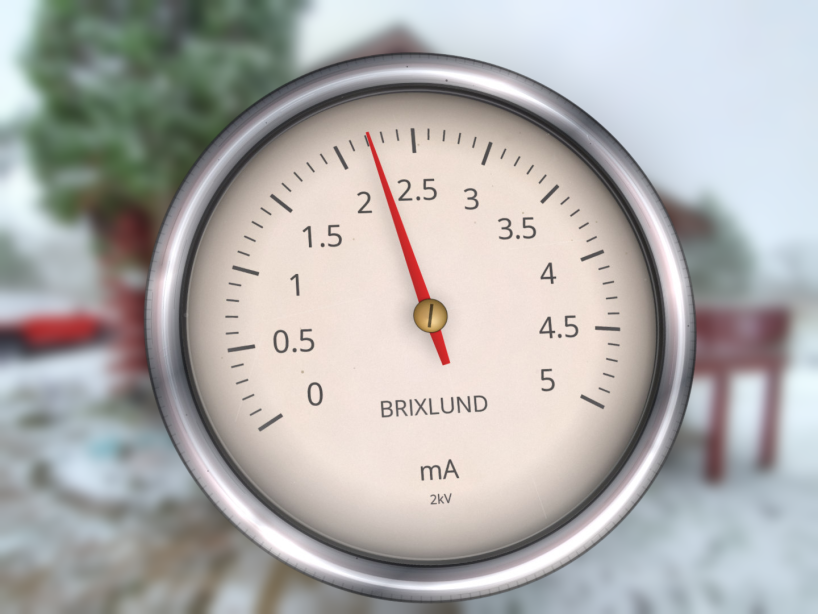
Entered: 2.2 mA
